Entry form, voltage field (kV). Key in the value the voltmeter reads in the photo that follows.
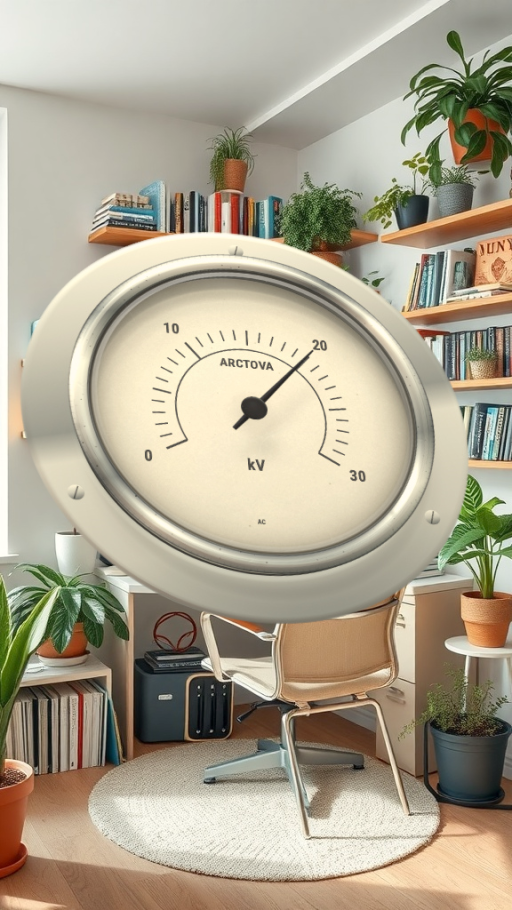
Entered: 20 kV
